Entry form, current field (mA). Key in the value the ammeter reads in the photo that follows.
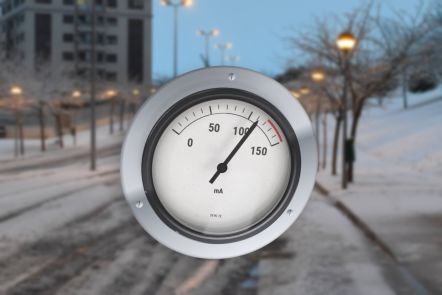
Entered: 110 mA
